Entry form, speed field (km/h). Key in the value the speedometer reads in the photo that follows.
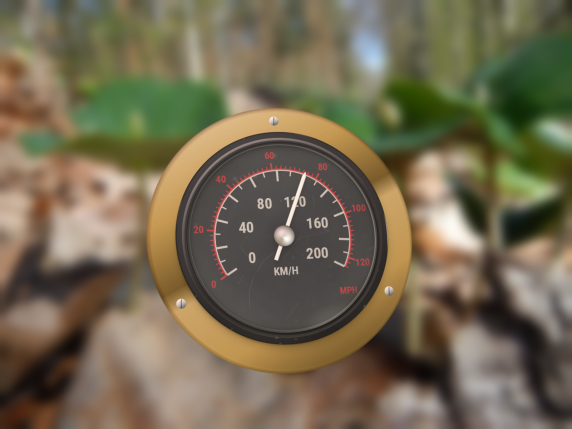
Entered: 120 km/h
